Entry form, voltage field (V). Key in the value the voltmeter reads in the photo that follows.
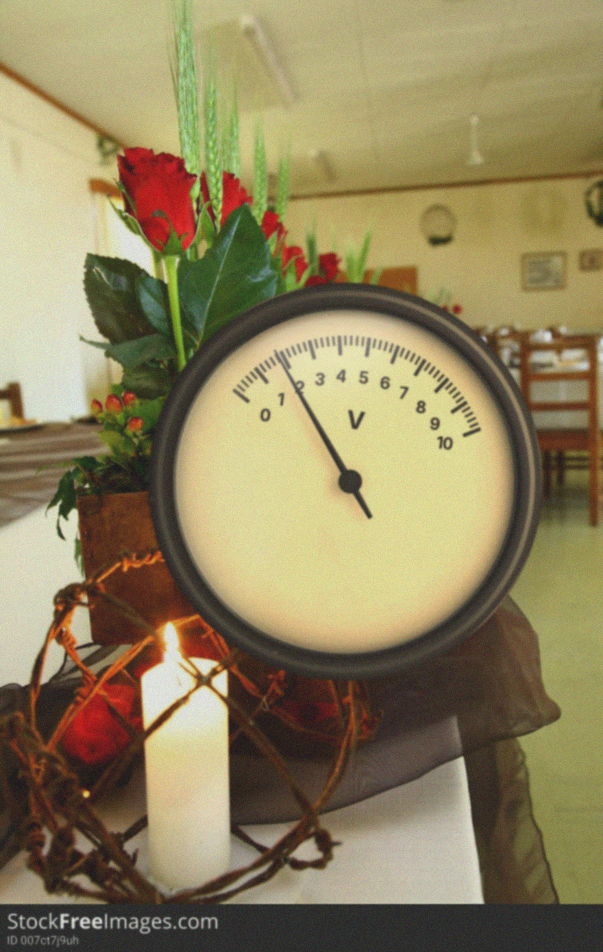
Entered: 1.8 V
